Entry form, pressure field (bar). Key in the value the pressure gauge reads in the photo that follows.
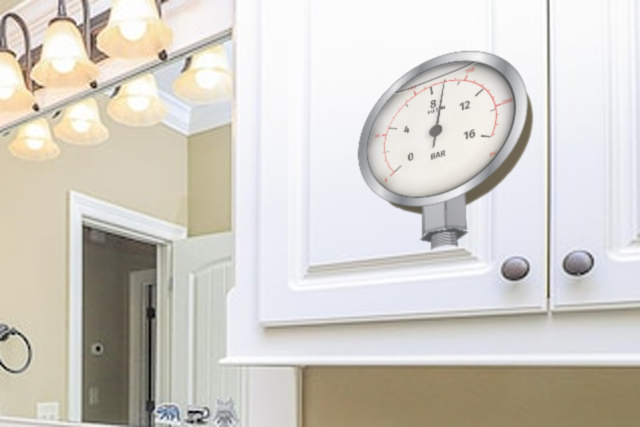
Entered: 9 bar
